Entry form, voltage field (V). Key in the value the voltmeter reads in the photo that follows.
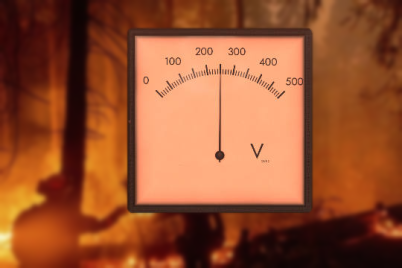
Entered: 250 V
